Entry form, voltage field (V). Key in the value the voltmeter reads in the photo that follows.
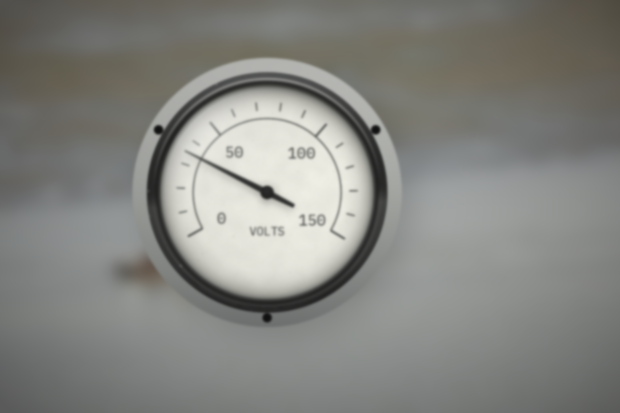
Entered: 35 V
